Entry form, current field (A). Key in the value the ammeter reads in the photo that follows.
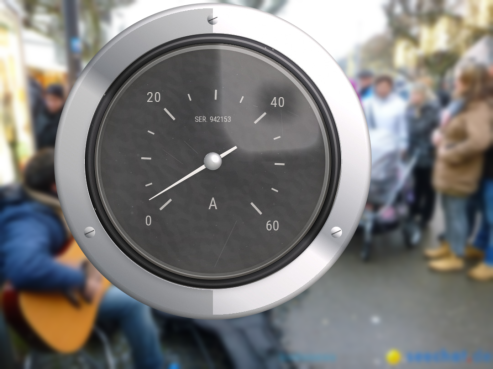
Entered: 2.5 A
